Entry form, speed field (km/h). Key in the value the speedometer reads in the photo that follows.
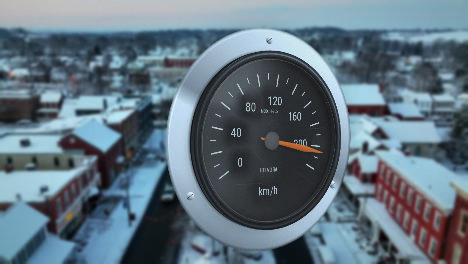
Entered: 205 km/h
